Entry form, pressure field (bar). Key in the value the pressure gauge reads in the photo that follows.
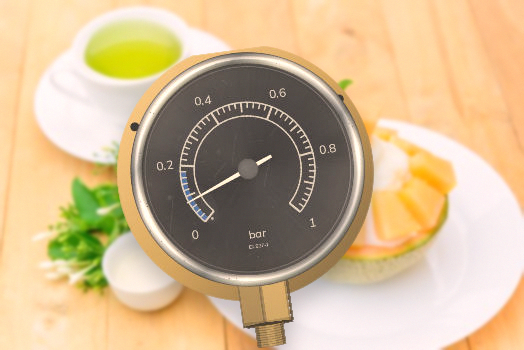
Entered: 0.08 bar
